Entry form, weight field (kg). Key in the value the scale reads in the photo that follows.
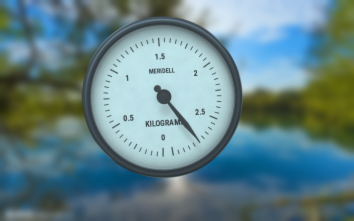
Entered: 2.75 kg
